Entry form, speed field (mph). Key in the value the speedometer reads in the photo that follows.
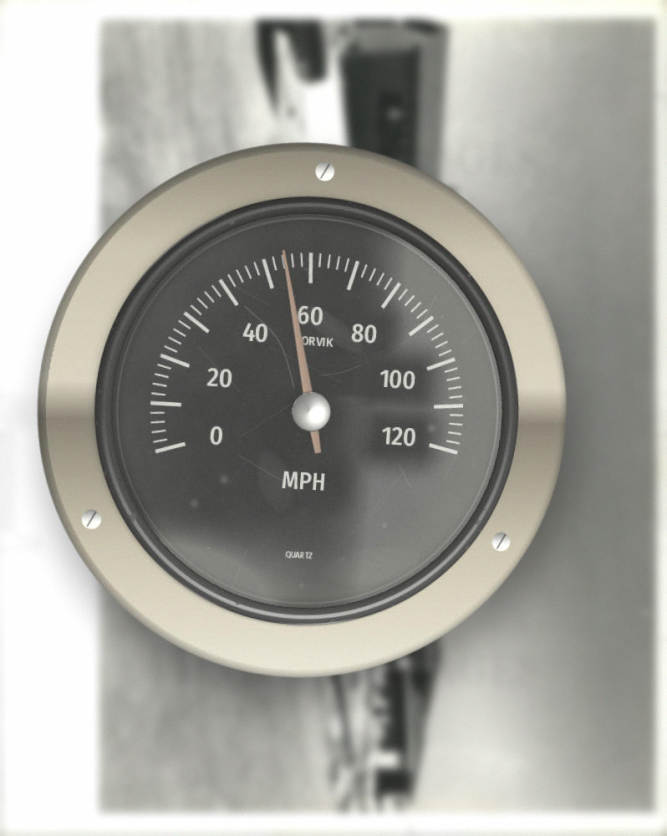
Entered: 54 mph
